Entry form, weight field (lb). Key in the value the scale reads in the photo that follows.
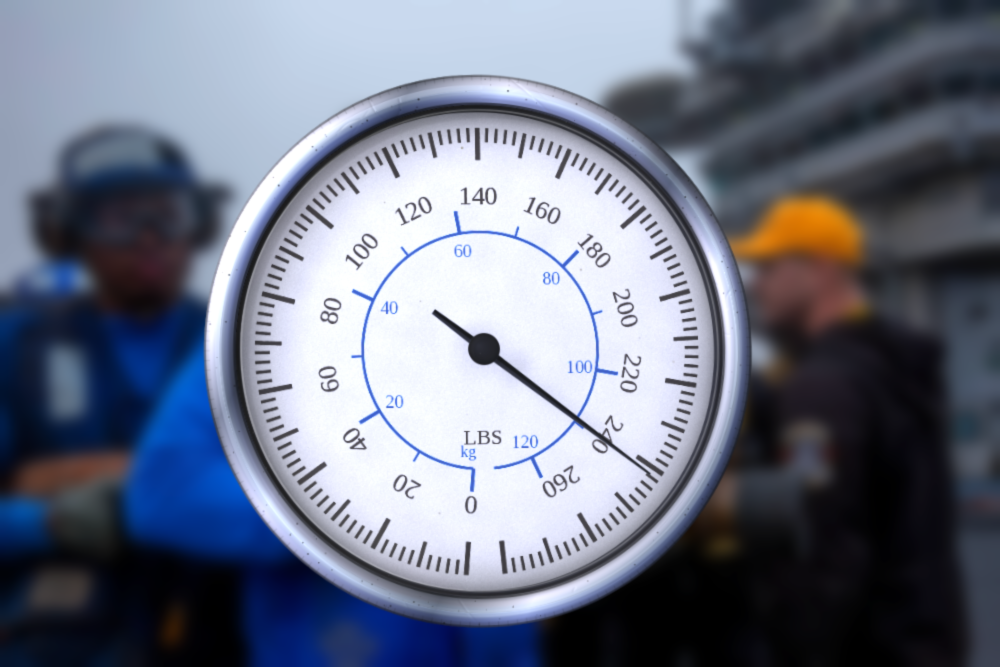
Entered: 242 lb
